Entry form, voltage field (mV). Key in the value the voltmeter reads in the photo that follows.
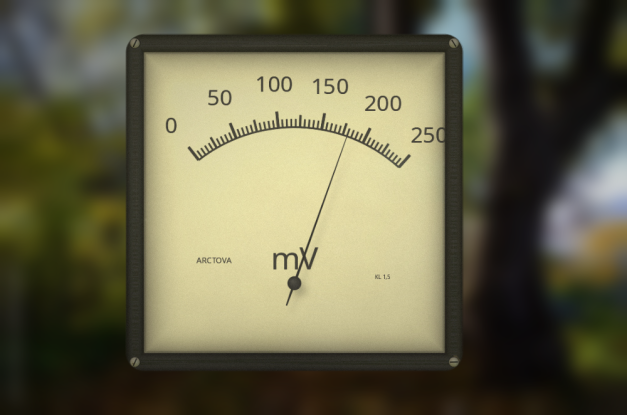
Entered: 180 mV
